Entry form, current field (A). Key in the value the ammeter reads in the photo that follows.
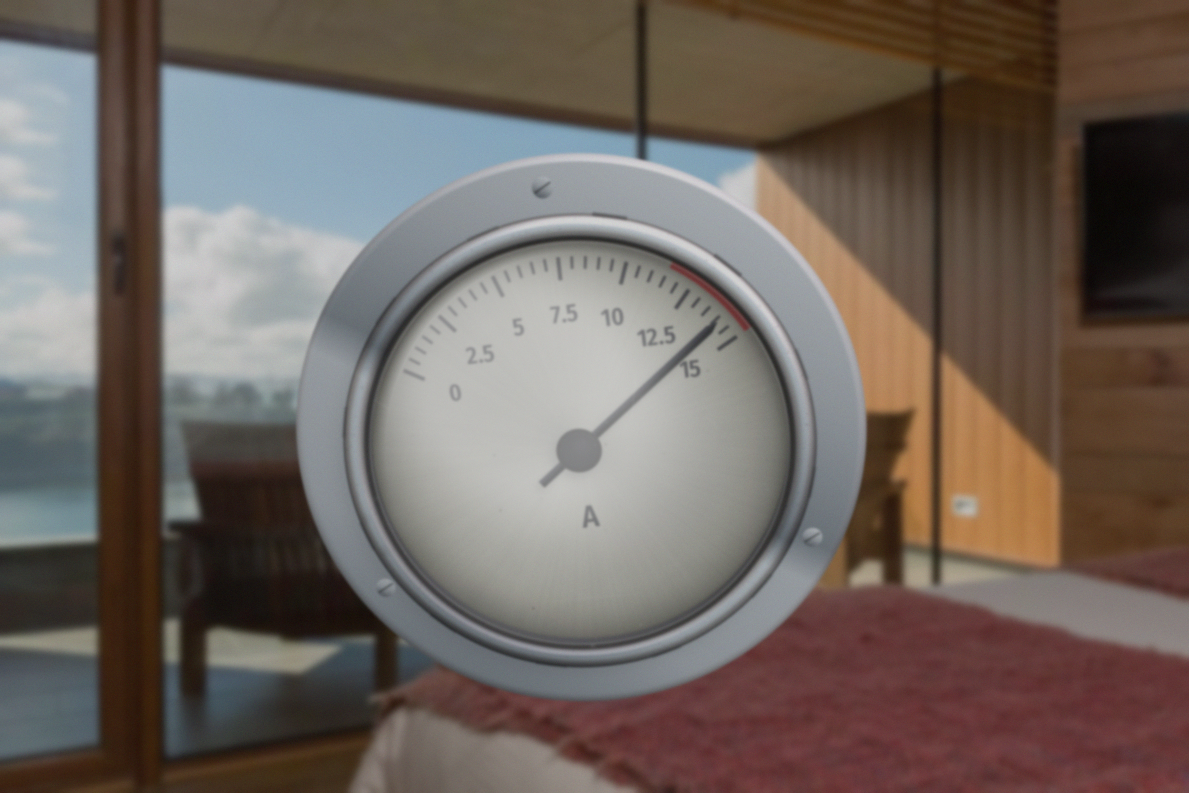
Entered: 14 A
